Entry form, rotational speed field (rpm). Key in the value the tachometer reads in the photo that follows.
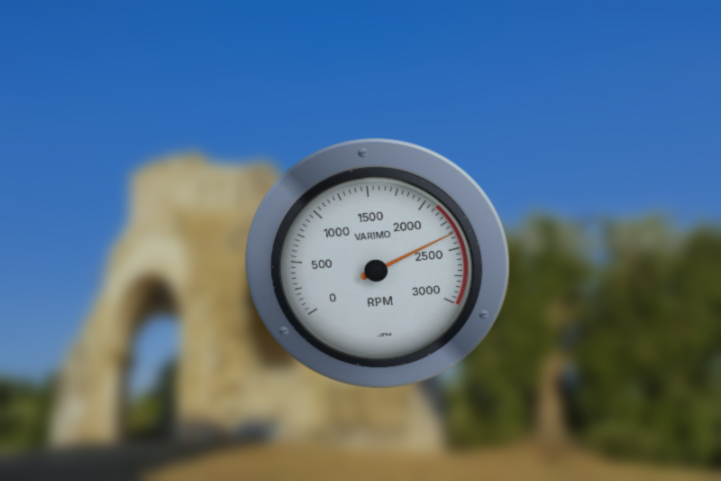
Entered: 2350 rpm
